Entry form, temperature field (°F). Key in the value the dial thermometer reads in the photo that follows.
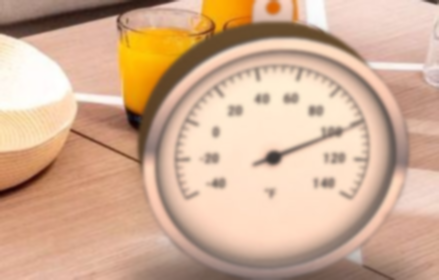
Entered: 100 °F
